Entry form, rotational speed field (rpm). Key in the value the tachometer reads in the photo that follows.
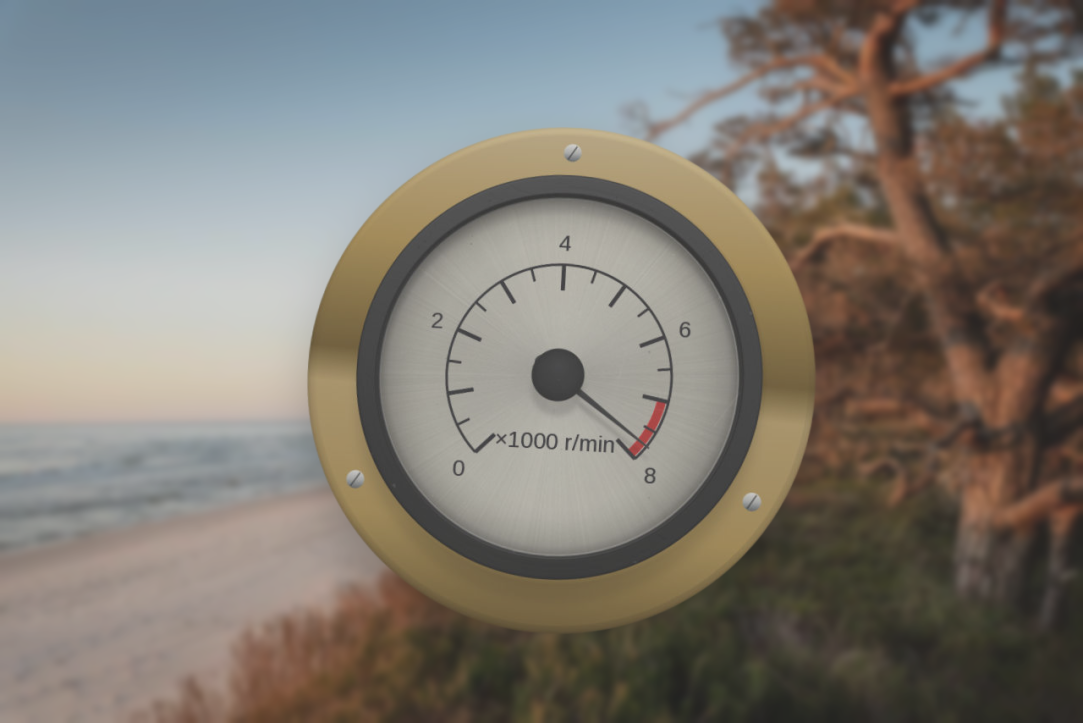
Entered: 7750 rpm
